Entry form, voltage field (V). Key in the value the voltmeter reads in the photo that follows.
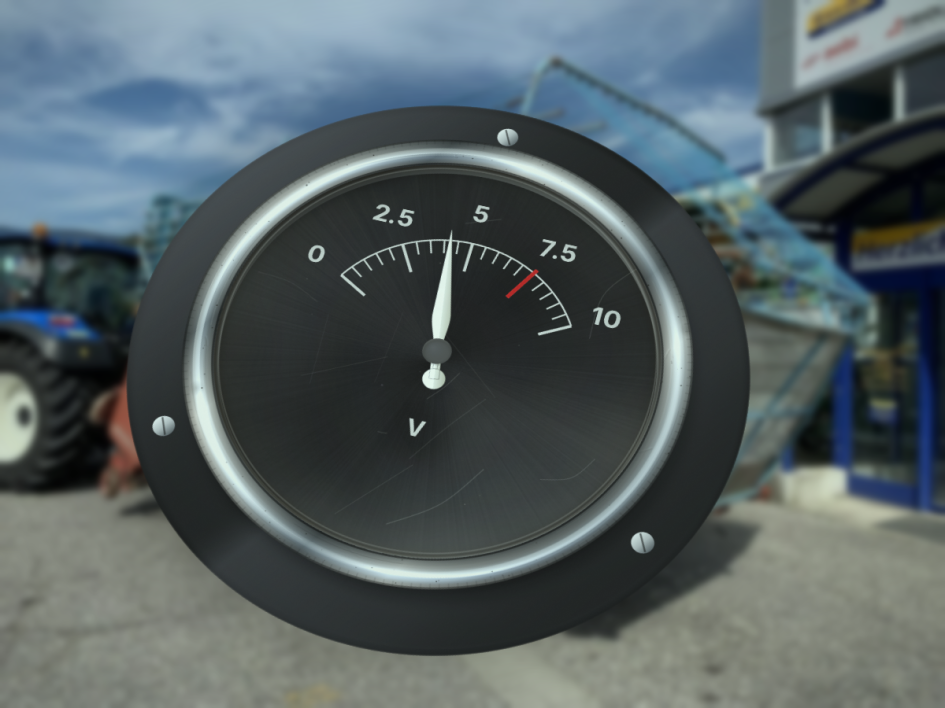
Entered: 4.25 V
